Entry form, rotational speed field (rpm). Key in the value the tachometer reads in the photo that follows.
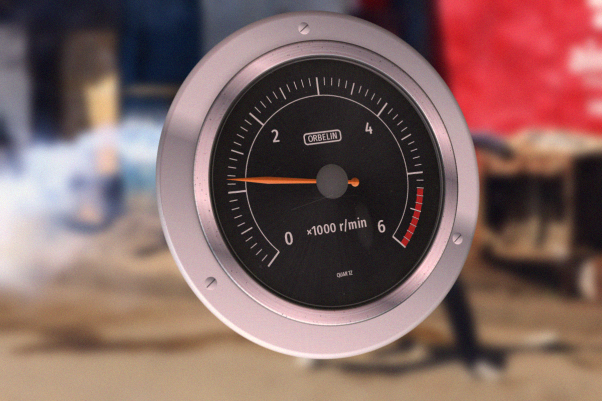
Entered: 1150 rpm
